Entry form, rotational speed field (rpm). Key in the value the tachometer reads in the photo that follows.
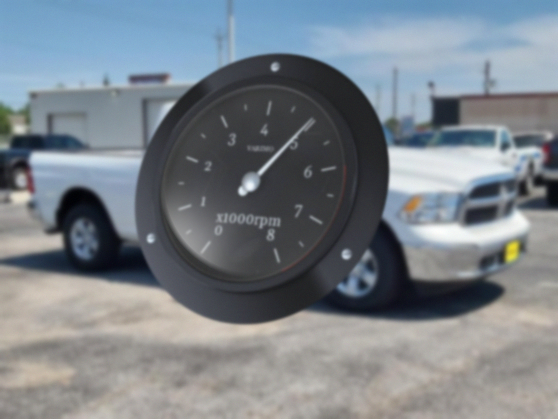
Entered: 5000 rpm
